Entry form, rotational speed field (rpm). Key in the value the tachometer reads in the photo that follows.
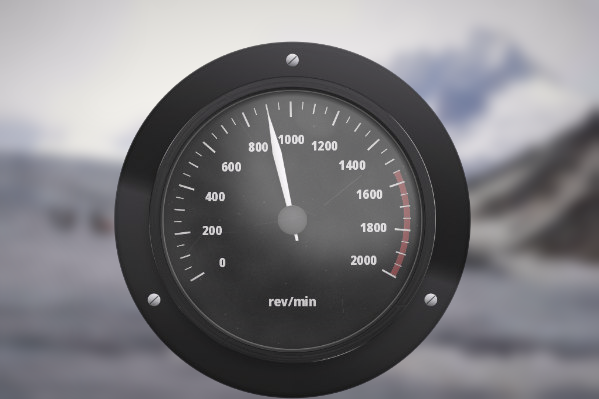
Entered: 900 rpm
